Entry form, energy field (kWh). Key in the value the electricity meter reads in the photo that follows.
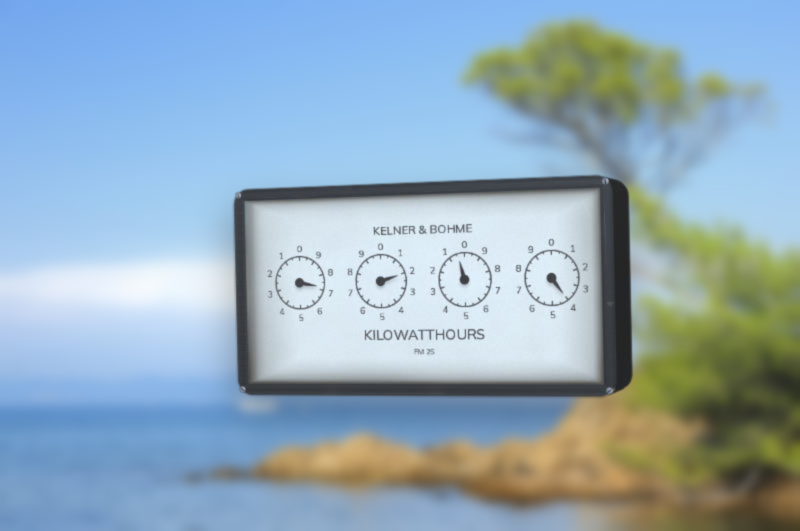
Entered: 7204 kWh
